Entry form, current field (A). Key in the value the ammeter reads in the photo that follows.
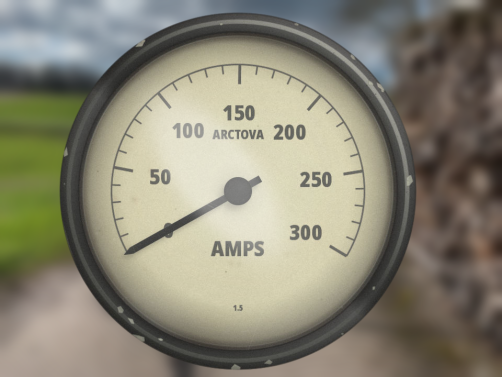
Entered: 0 A
